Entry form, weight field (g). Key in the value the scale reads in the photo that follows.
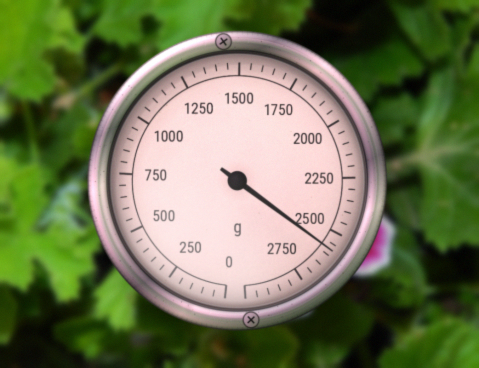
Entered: 2575 g
